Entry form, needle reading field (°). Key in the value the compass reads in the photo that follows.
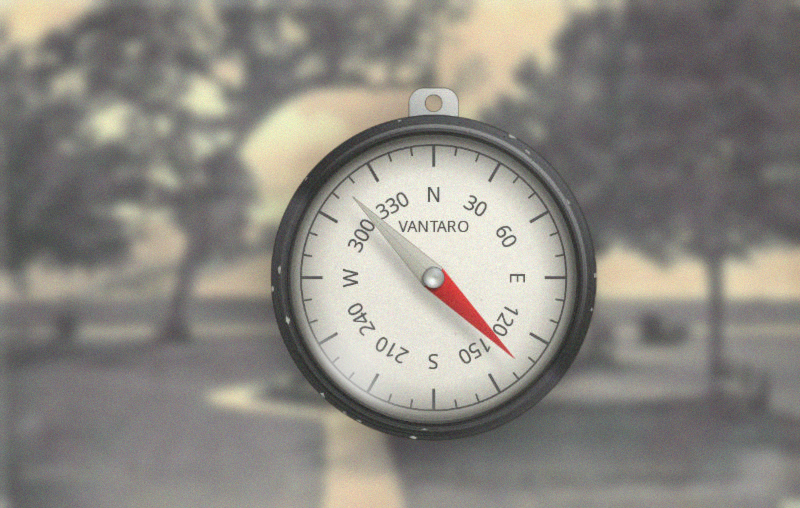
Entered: 135 °
